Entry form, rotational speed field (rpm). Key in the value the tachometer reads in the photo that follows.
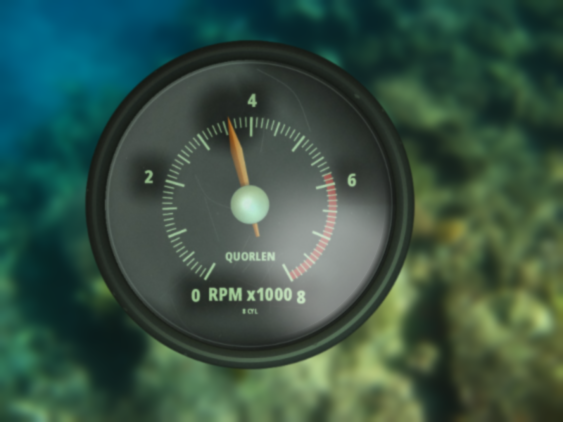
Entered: 3600 rpm
